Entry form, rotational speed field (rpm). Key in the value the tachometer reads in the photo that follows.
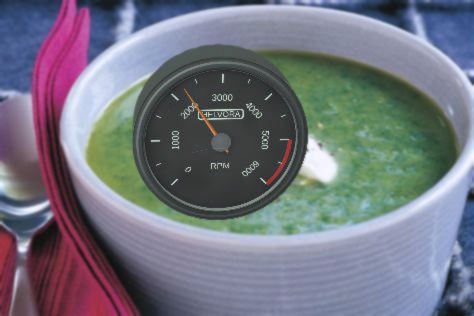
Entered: 2250 rpm
